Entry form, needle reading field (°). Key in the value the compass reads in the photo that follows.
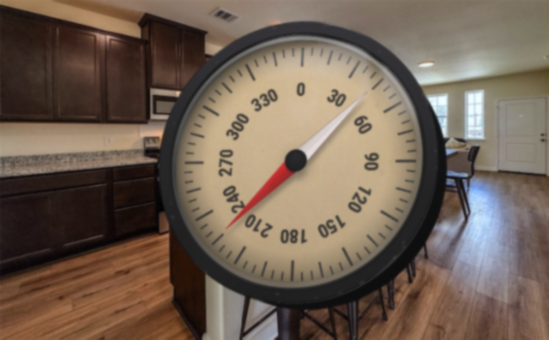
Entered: 225 °
